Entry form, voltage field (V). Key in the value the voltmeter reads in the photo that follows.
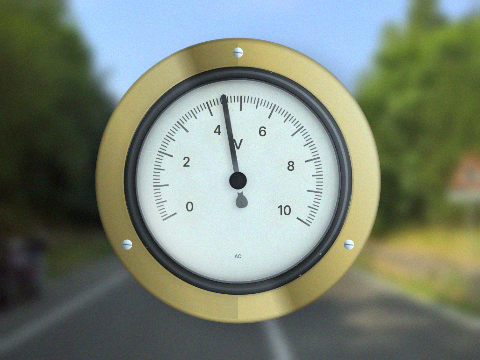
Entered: 4.5 V
